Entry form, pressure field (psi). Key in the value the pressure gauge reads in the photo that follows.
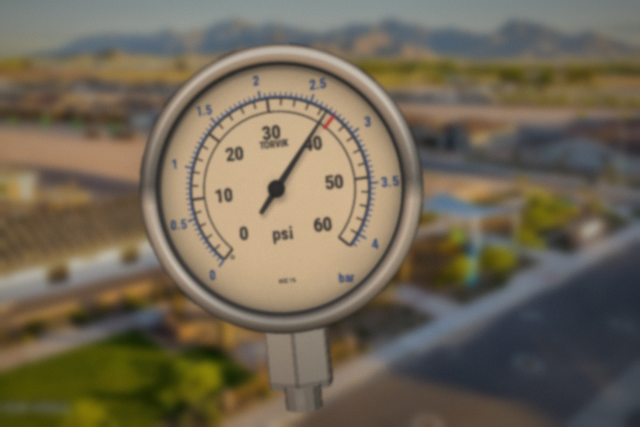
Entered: 39 psi
